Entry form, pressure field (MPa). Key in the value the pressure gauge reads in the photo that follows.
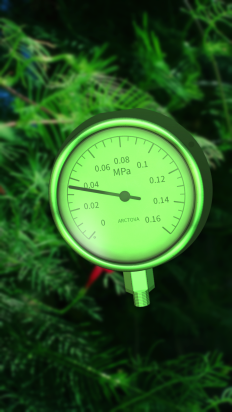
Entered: 0.035 MPa
